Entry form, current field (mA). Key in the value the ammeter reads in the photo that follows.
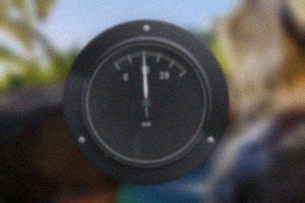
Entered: 10 mA
